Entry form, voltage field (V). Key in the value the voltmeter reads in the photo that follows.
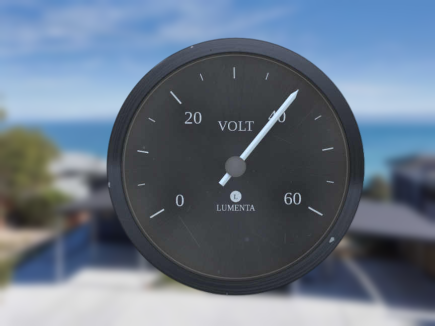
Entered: 40 V
